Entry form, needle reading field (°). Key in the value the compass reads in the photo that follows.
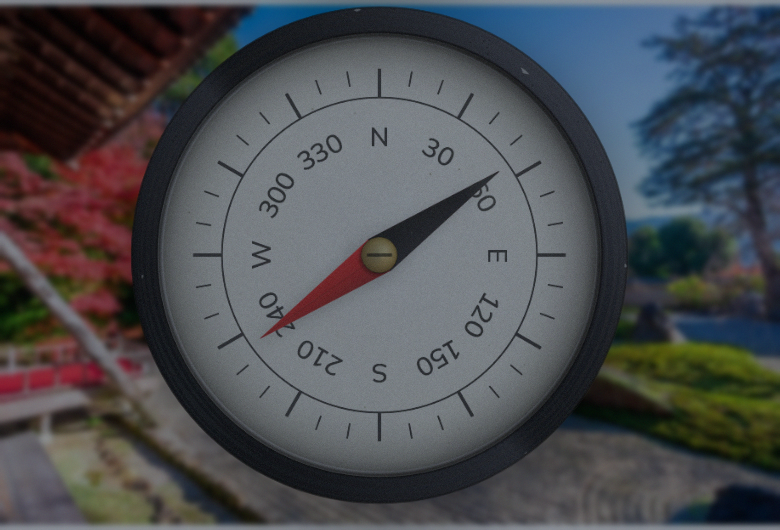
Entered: 235 °
